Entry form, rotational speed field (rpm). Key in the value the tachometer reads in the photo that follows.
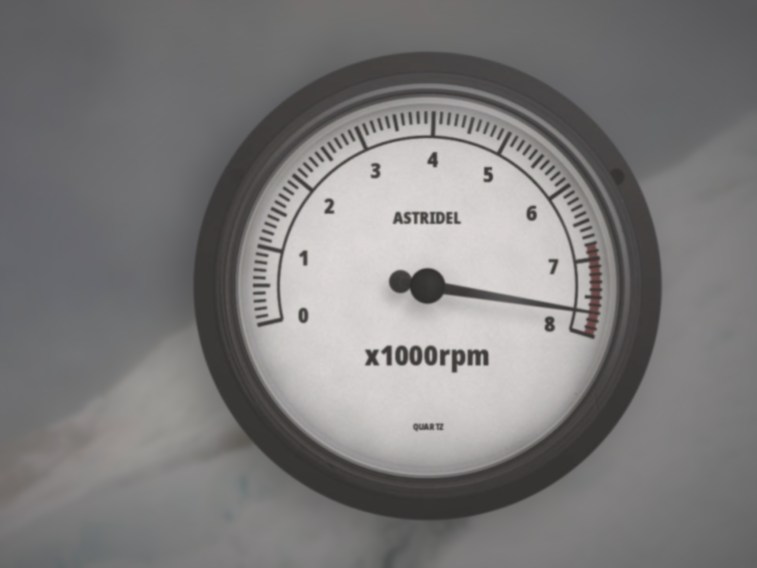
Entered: 7700 rpm
